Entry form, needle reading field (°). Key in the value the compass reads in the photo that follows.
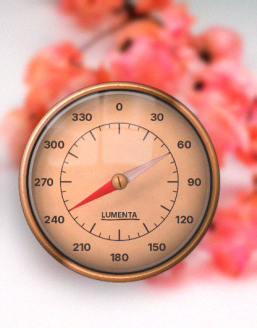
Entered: 240 °
